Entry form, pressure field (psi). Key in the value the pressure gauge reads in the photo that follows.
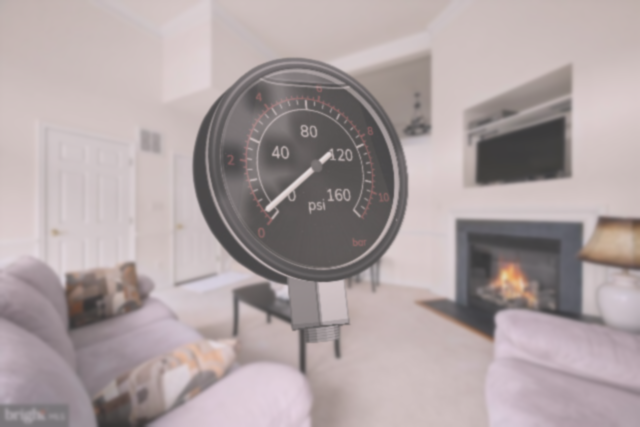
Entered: 5 psi
